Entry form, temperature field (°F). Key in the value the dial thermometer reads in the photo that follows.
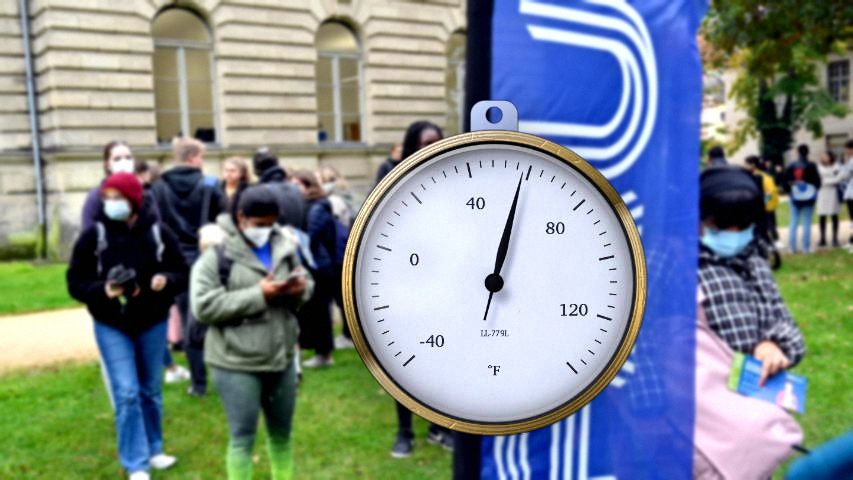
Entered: 58 °F
